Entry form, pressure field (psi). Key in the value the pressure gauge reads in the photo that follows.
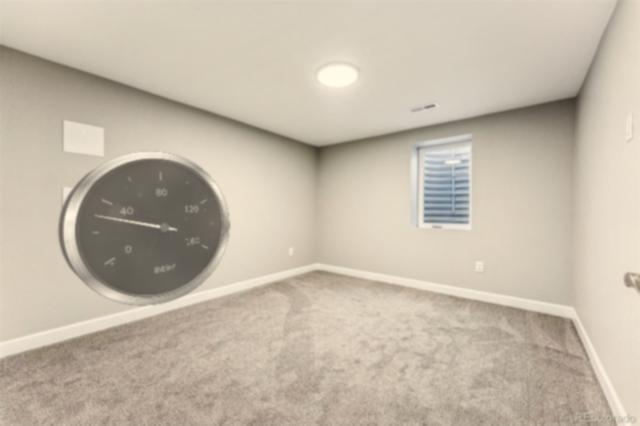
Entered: 30 psi
